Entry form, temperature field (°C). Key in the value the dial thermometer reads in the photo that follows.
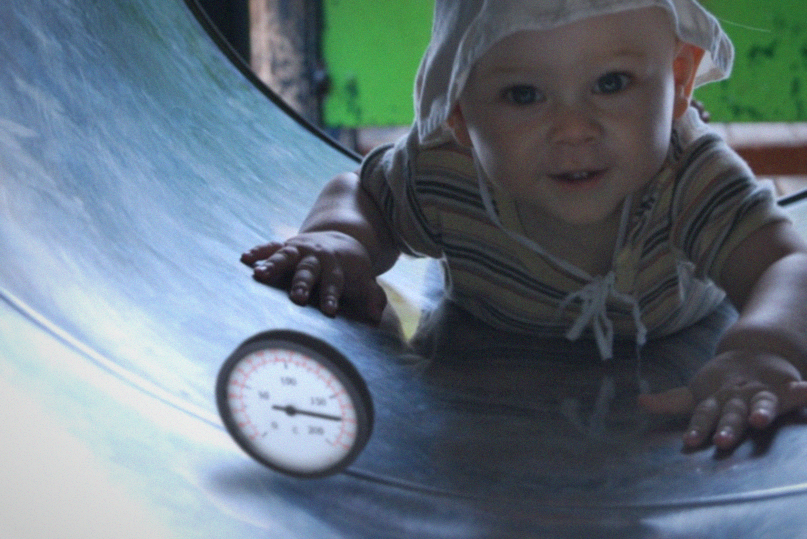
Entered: 170 °C
